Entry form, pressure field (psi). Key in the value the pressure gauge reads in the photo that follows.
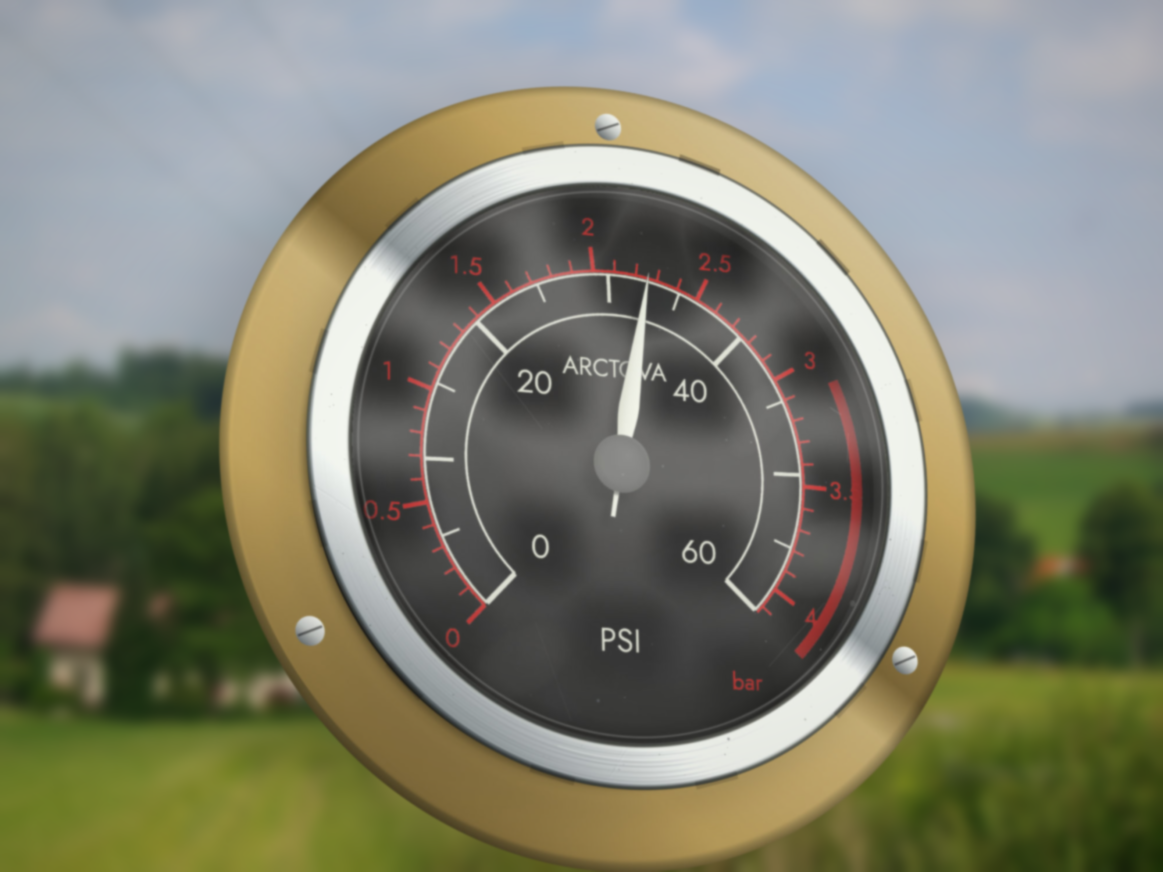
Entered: 32.5 psi
